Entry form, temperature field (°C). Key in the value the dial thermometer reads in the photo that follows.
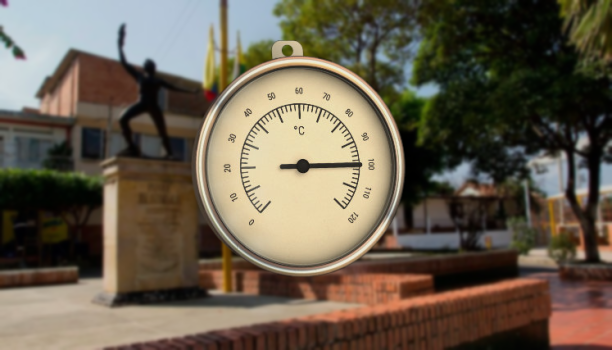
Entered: 100 °C
